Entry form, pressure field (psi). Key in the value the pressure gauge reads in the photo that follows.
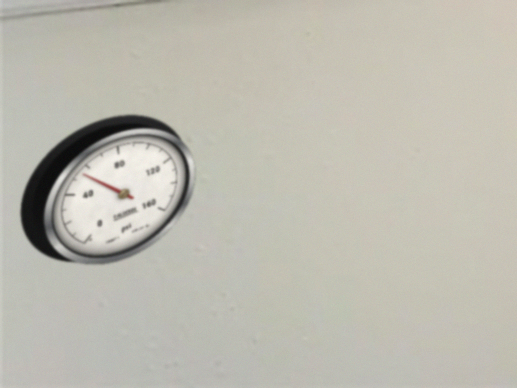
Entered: 55 psi
